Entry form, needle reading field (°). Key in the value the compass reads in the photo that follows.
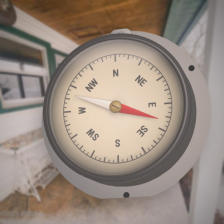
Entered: 110 °
